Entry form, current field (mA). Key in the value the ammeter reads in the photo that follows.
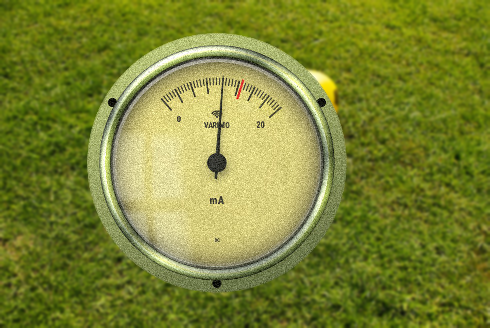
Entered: 10 mA
